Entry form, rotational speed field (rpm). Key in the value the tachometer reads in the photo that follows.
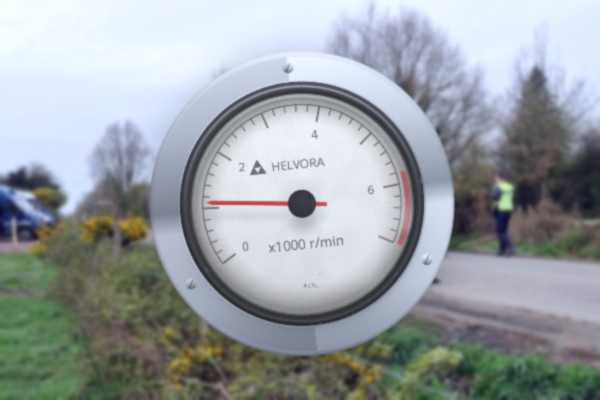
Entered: 1100 rpm
